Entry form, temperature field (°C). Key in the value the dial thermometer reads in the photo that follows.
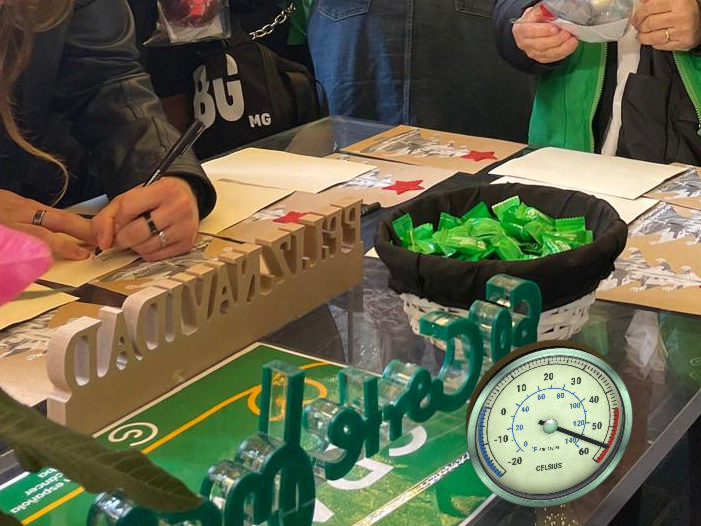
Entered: 55 °C
